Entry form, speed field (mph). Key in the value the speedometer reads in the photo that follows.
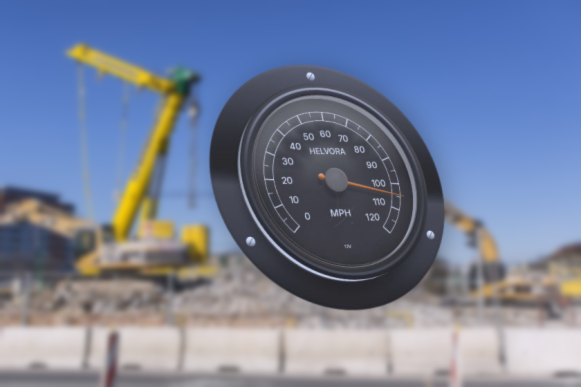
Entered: 105 mph
